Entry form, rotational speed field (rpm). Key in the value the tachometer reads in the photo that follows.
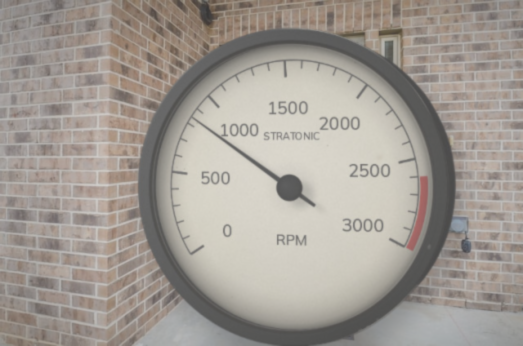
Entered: 850 rpm
